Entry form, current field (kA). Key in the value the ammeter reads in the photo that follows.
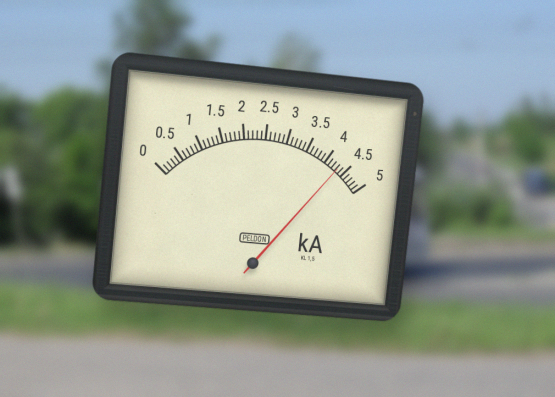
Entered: 4.3 kA
